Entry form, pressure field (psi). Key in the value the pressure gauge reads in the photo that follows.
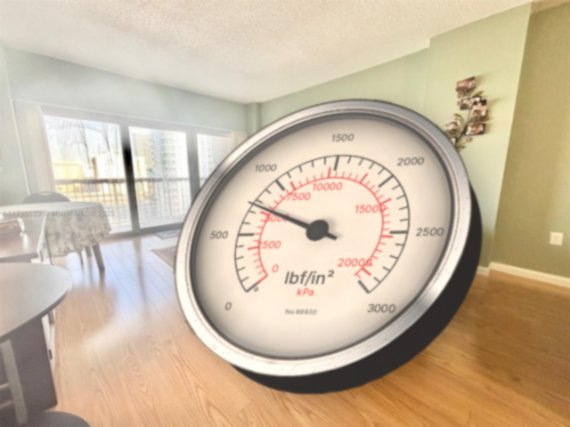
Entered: 750 psi
